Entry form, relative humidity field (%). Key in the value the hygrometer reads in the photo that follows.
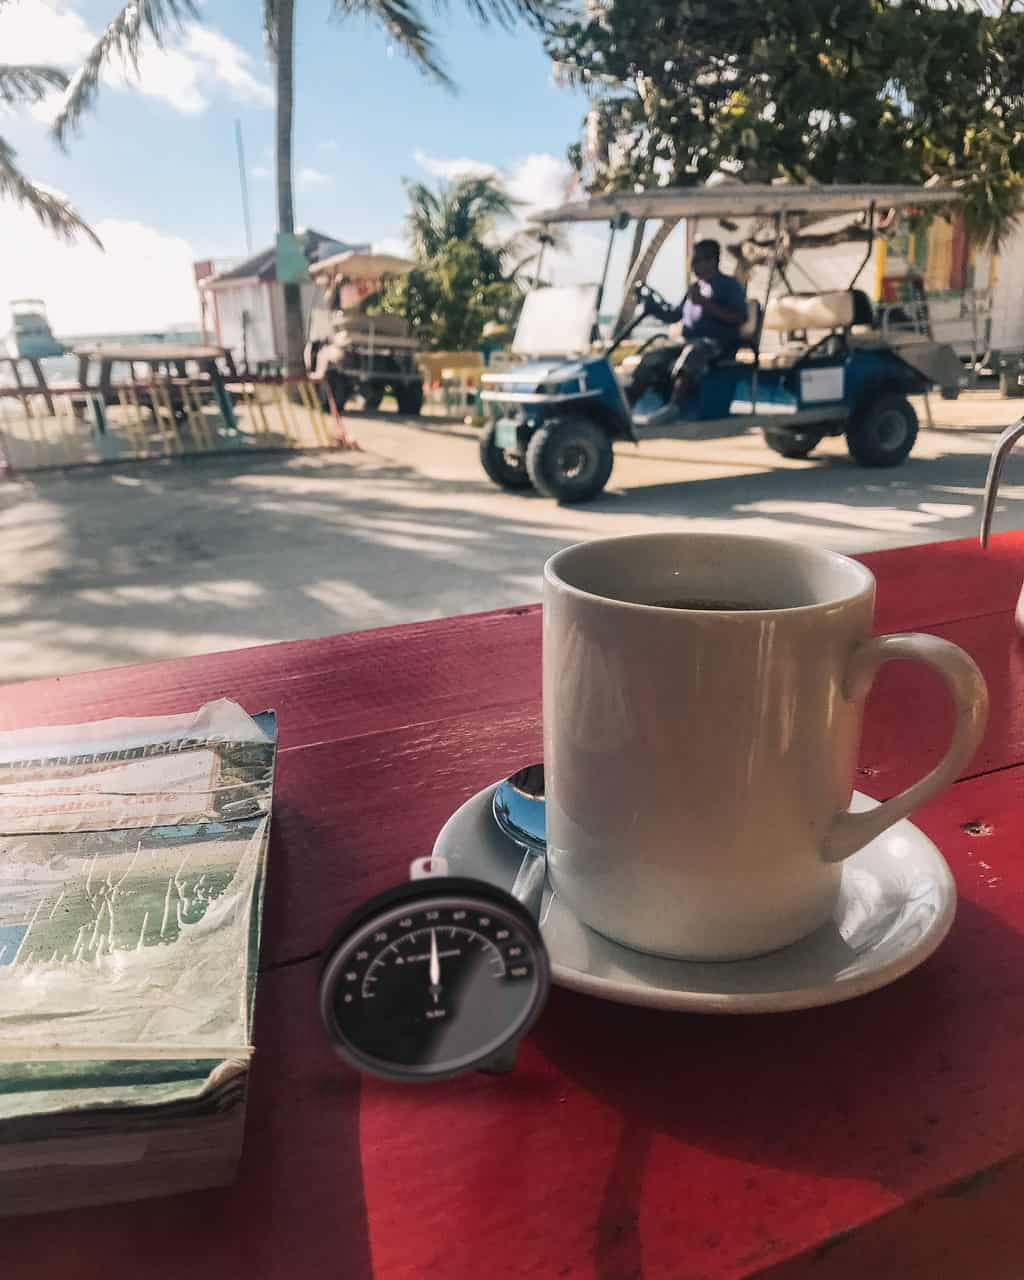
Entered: 50 %
